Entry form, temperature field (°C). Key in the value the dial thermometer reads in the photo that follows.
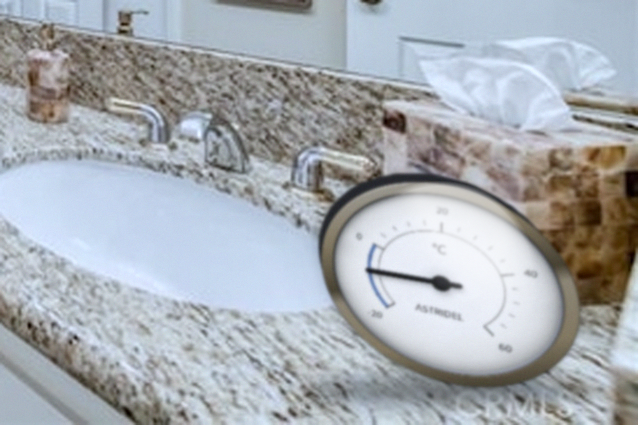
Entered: -8 °C
